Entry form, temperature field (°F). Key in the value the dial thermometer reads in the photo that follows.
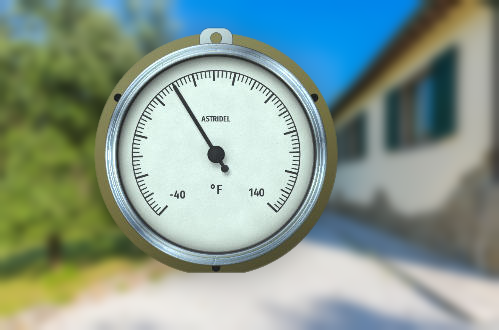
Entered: 30 °F
